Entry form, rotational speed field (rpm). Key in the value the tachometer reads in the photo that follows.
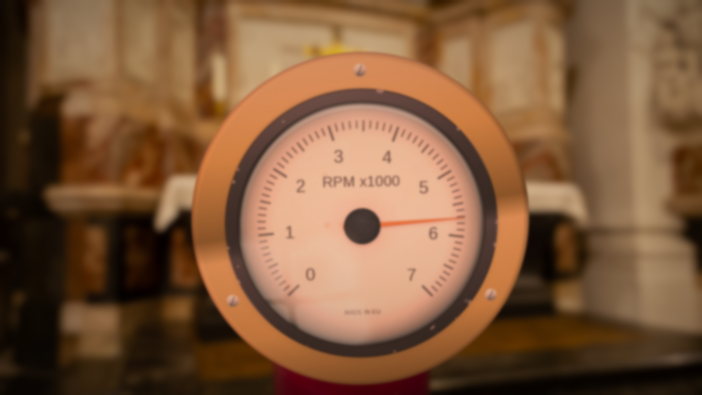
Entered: 5700 rpm
